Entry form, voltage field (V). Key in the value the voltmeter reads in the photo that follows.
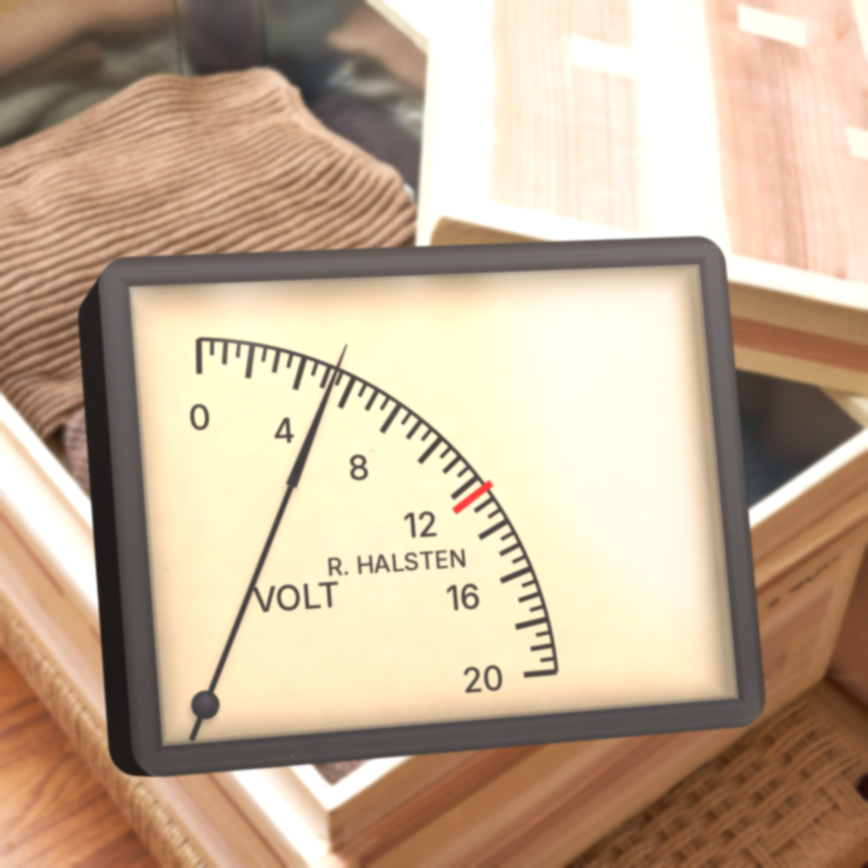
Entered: 5.25 V
